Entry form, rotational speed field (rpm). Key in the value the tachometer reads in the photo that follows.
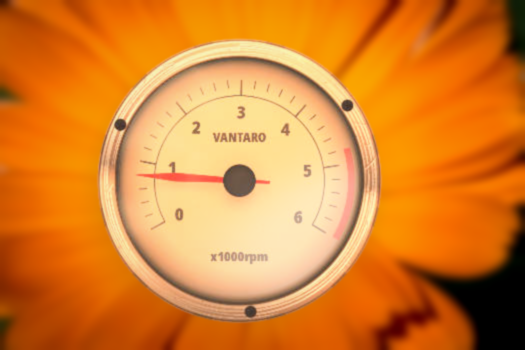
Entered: 800 rpm
